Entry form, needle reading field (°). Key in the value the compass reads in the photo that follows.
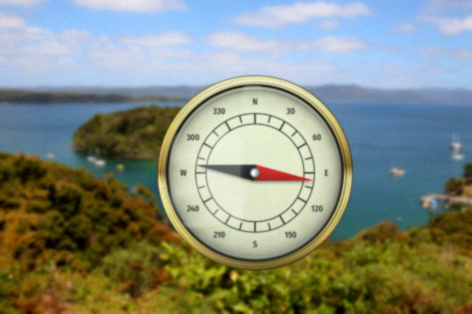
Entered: 97.5 °
